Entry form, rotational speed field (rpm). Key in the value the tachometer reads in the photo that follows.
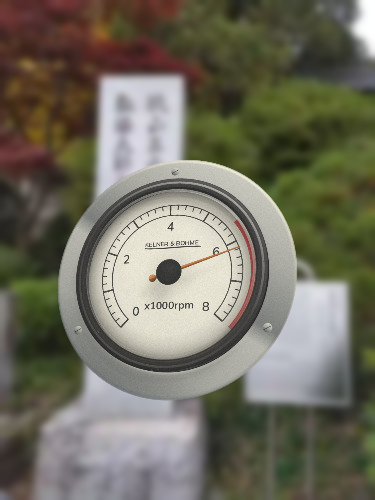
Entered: 6200 rpm
